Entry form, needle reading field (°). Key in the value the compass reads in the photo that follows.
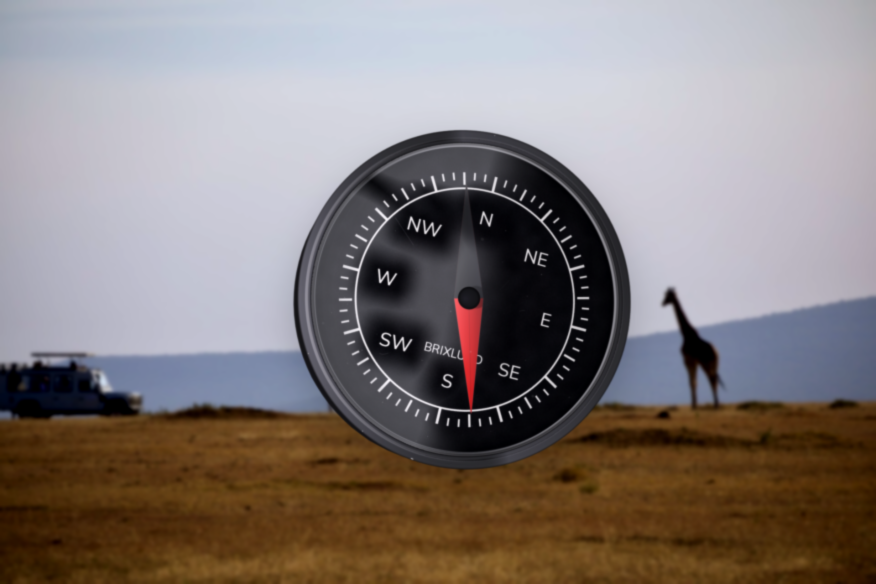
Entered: 165 °
